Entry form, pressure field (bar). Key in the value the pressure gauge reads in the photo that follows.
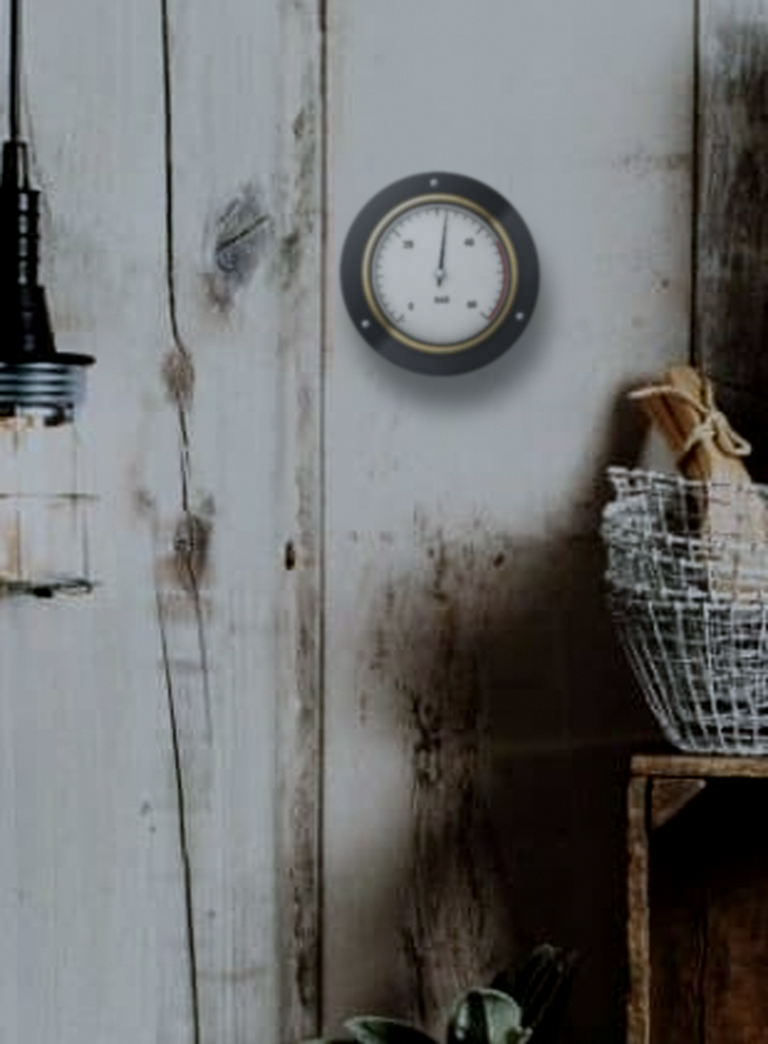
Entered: 32 bar
